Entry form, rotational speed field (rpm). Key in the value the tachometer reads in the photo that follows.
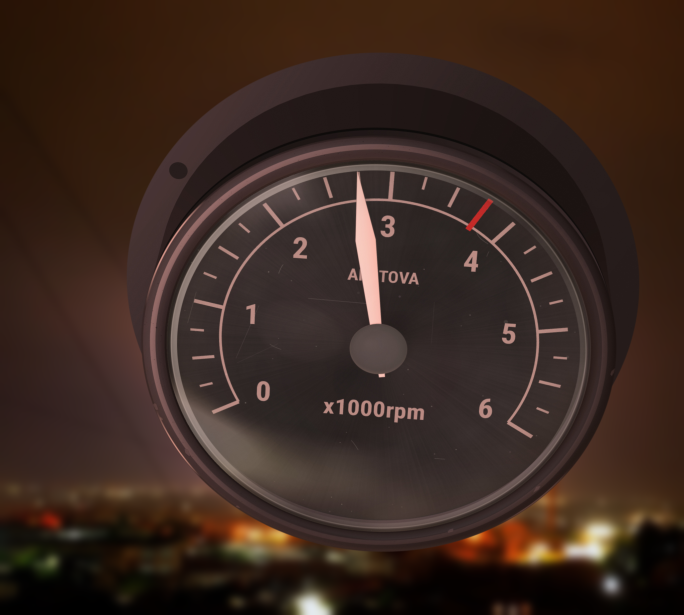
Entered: 2750 rpm
